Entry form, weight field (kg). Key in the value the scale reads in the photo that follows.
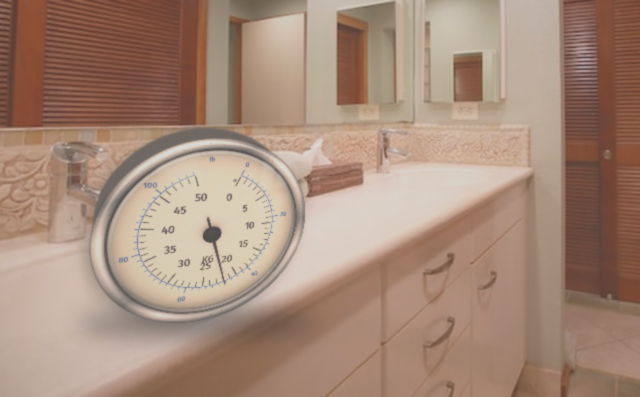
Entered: 22 kg
